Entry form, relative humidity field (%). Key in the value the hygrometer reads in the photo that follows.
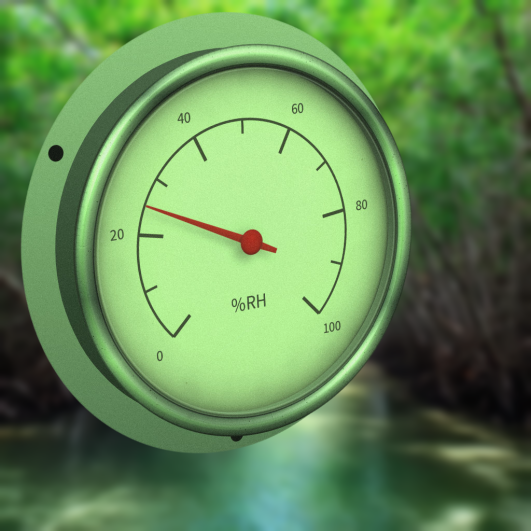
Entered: 25 %
